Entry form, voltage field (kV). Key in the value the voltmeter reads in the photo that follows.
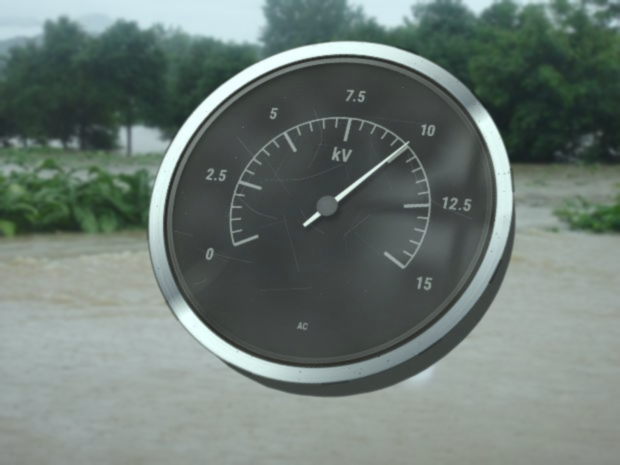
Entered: 10 kV
